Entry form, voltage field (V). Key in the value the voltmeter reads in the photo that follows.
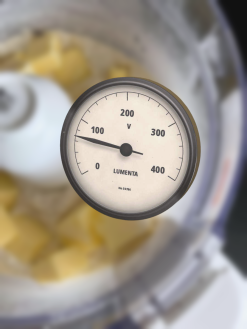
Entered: 70 V
